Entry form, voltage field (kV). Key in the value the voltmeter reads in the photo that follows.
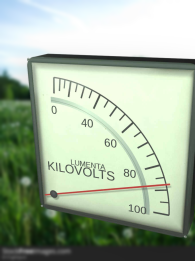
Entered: 87.5 kV
